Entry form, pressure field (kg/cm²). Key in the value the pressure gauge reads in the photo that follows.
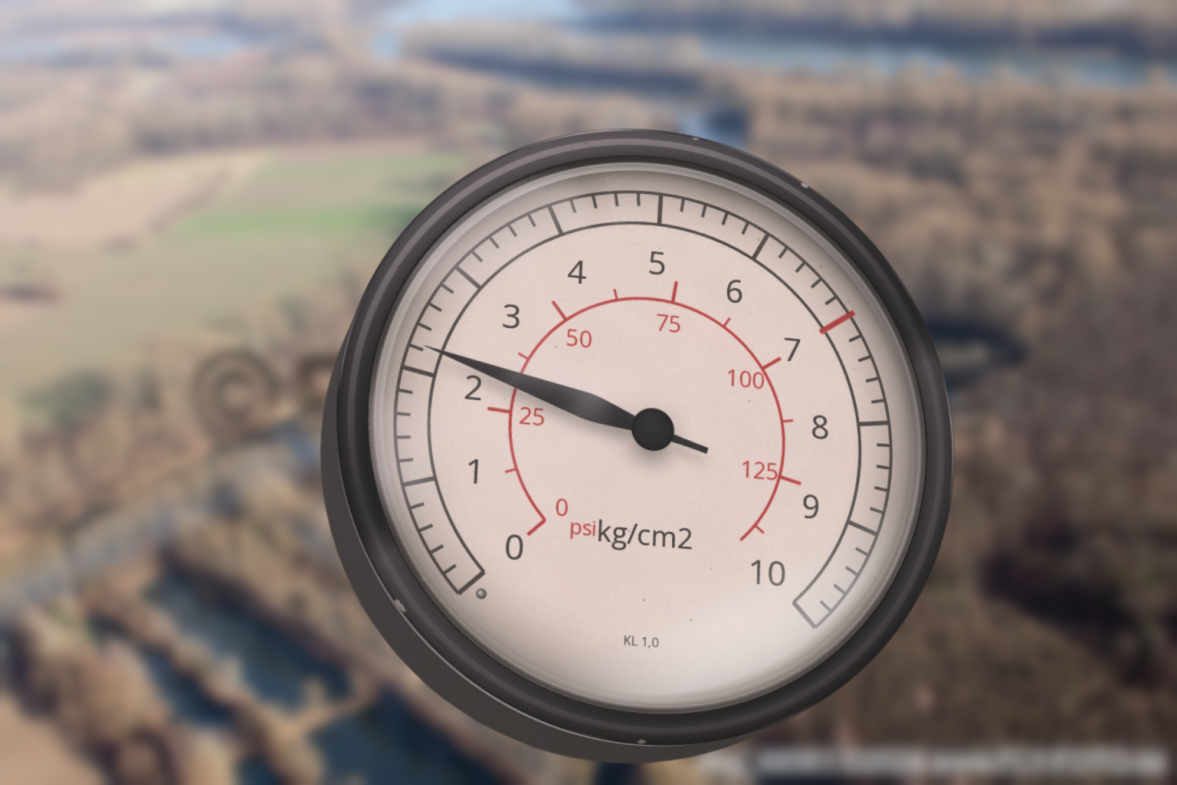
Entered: 2.2 kg/cm²
